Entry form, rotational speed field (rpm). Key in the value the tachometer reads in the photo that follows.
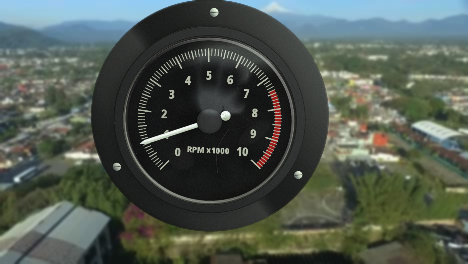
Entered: 1000 rpm
